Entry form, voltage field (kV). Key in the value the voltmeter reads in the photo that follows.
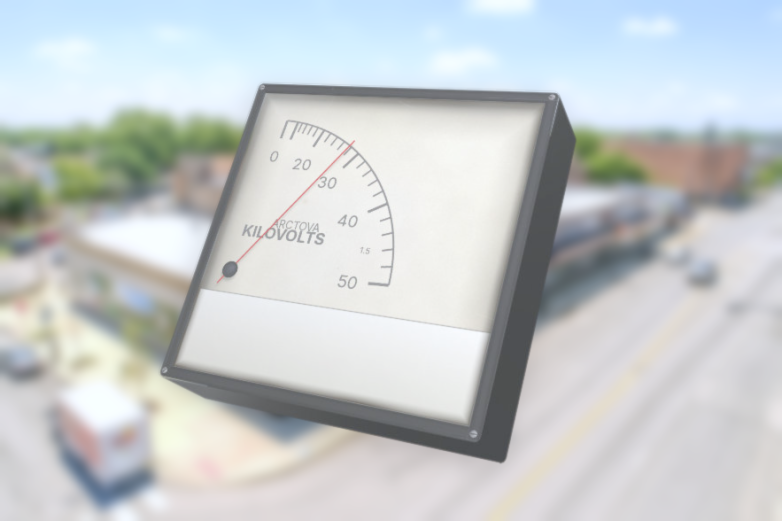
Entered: 28 kV
